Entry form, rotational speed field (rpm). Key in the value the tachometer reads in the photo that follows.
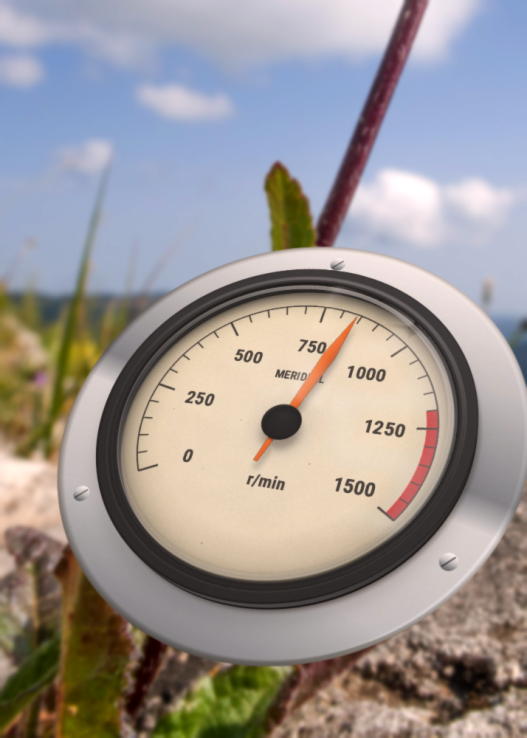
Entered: 850 rpm
